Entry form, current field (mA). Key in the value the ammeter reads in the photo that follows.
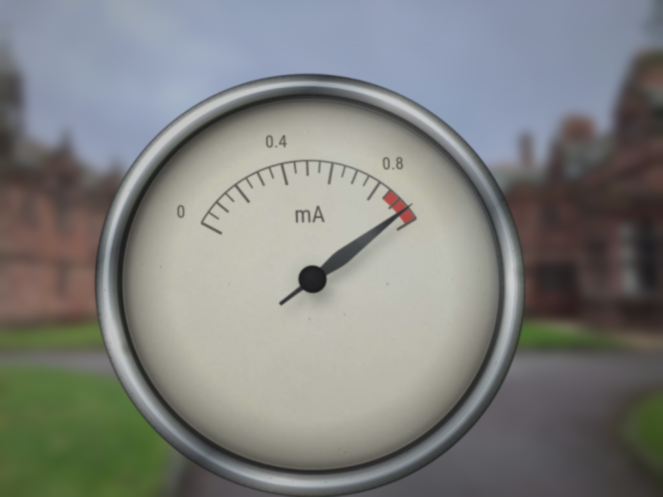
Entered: 0.95 mA
